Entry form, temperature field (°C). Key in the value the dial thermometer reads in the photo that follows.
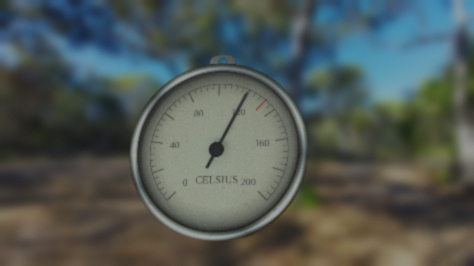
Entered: 120 °C
